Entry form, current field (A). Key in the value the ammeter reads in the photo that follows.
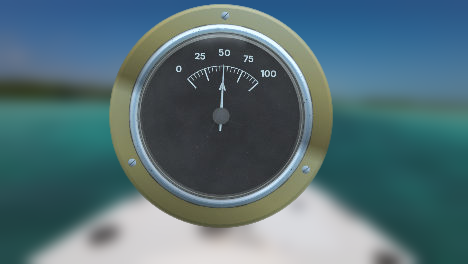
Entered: 50 A
